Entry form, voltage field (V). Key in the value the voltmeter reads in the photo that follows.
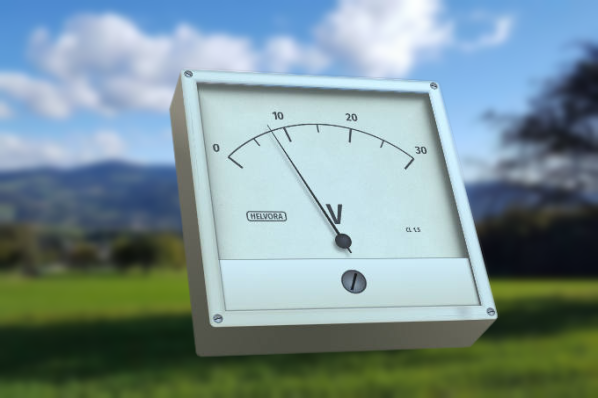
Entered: 7.5 V
